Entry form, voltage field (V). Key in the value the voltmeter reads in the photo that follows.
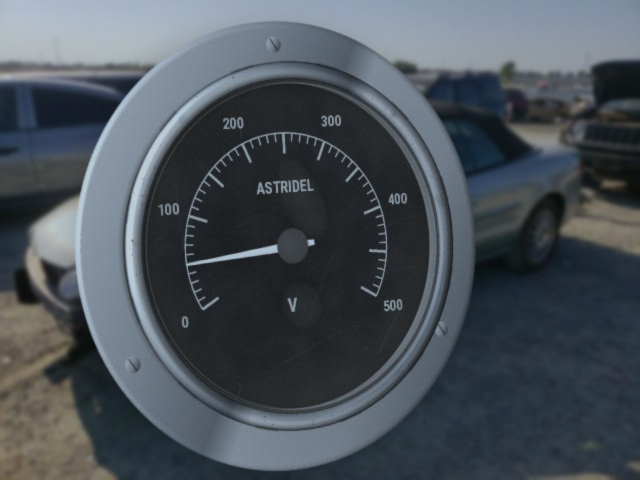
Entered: 50 V
